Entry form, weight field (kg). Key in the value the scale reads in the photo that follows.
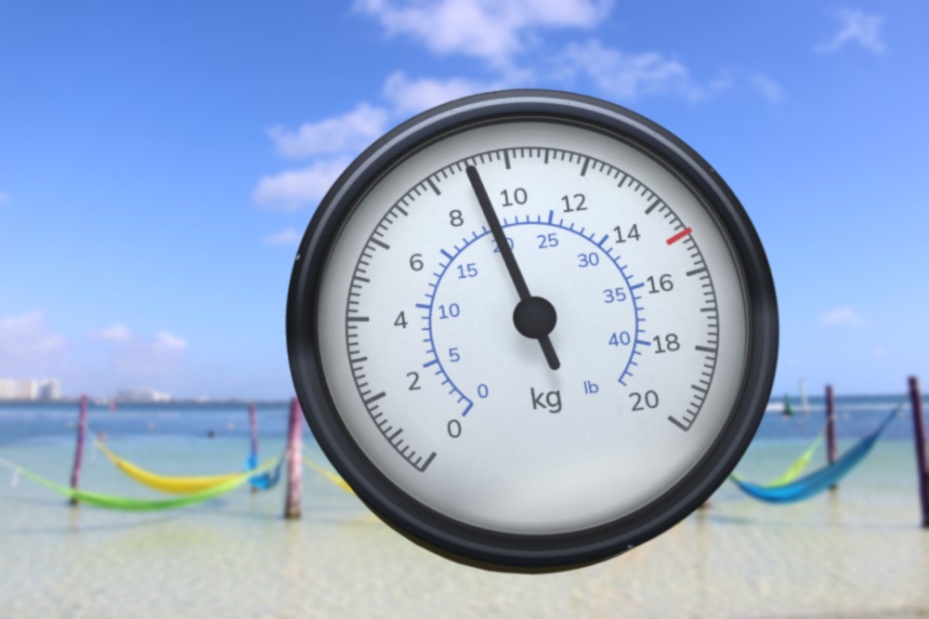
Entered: 9 kg
